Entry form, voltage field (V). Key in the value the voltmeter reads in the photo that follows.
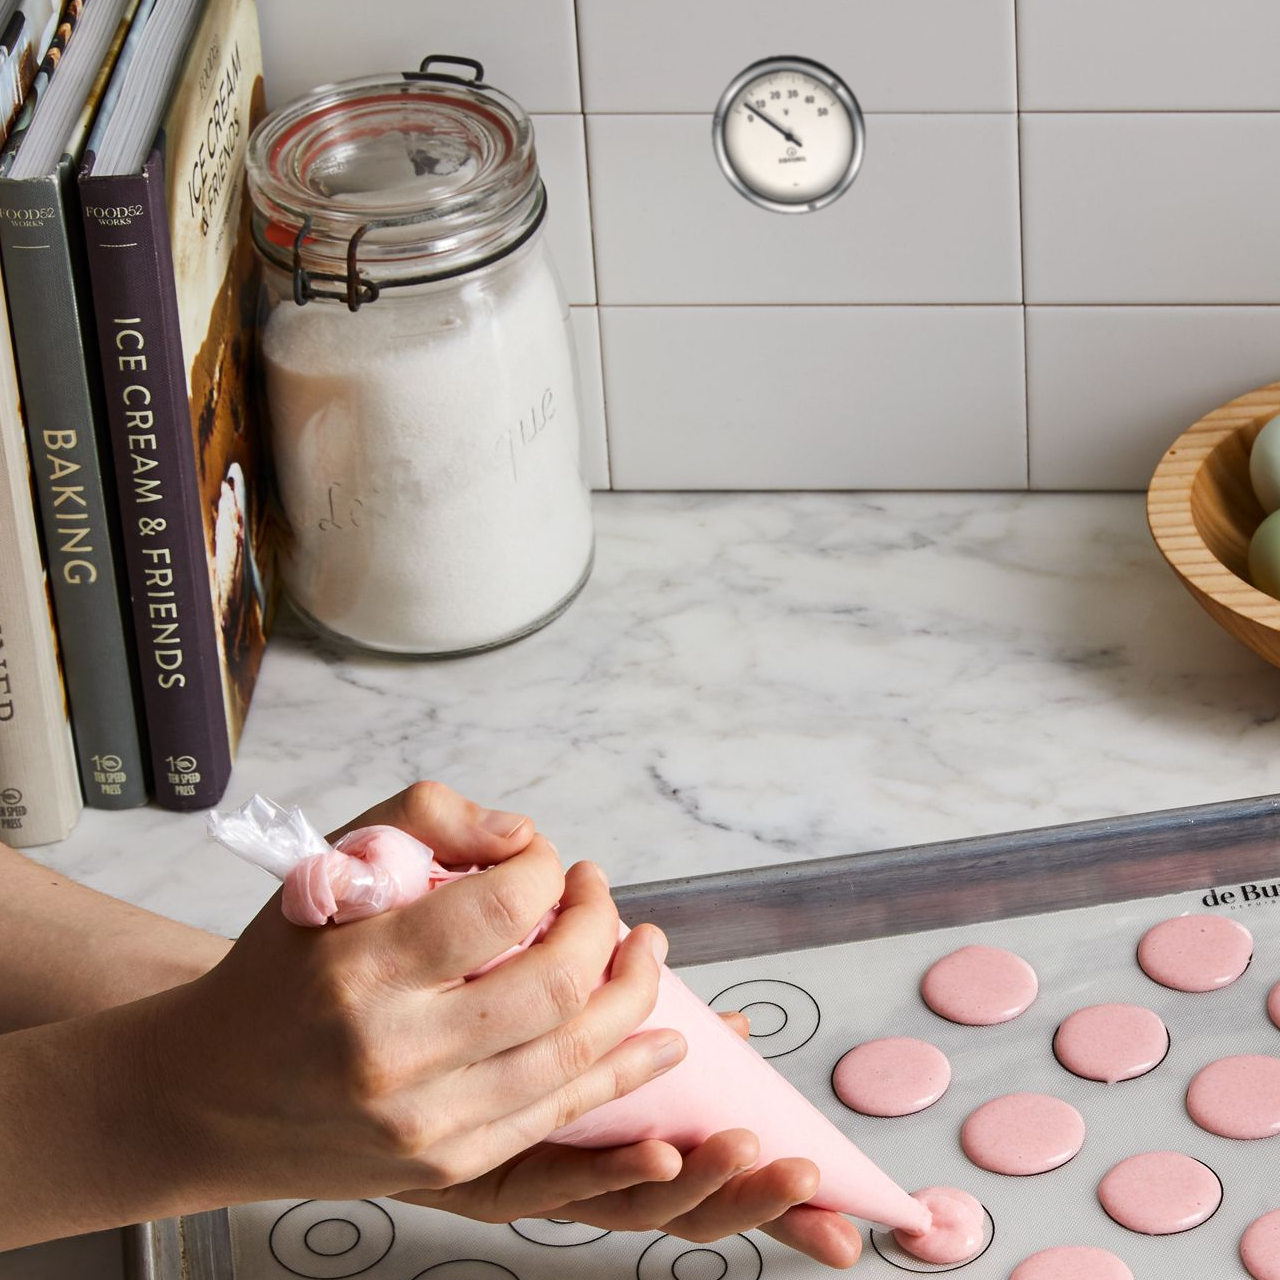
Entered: 5 V
